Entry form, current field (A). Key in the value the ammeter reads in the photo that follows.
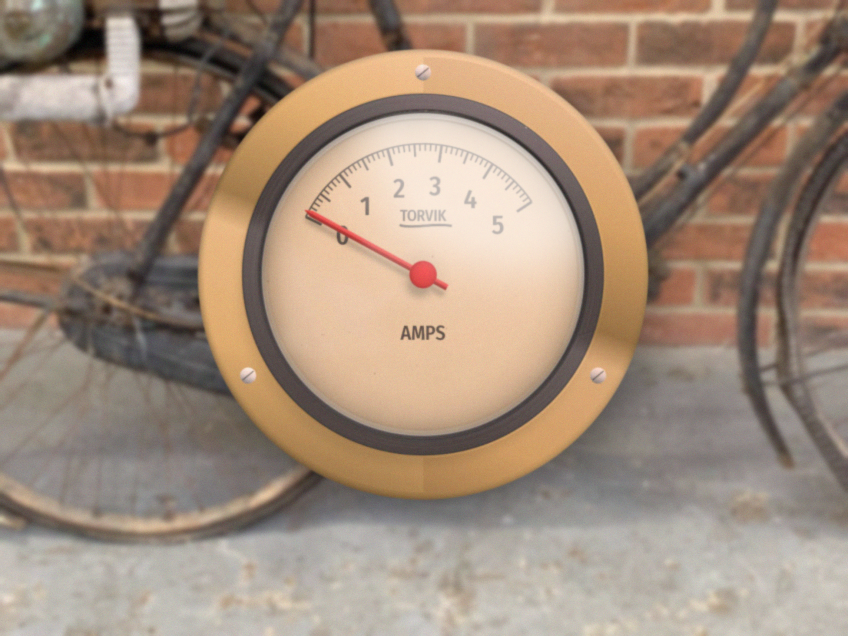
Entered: 0.1 A
